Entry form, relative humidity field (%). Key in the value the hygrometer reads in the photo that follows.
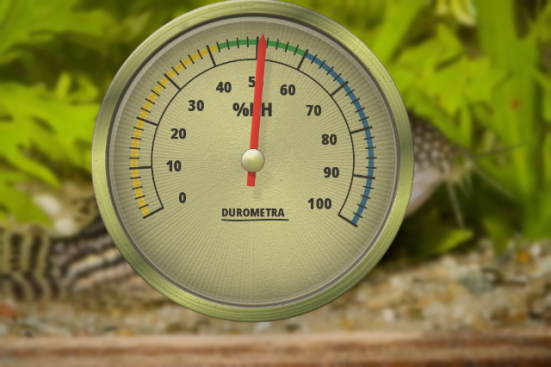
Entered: 51 %
